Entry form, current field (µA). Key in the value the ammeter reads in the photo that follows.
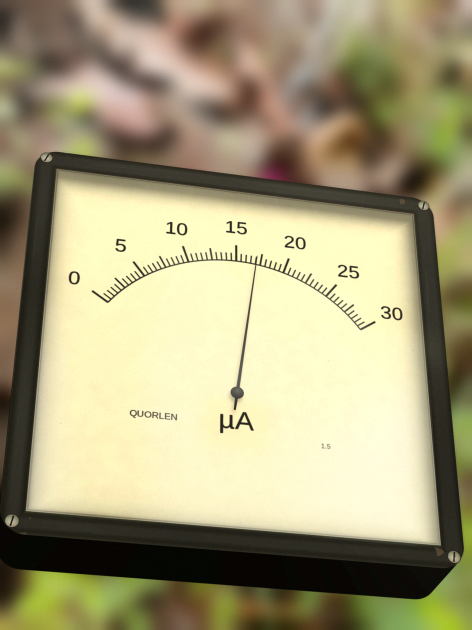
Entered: 17 µA
